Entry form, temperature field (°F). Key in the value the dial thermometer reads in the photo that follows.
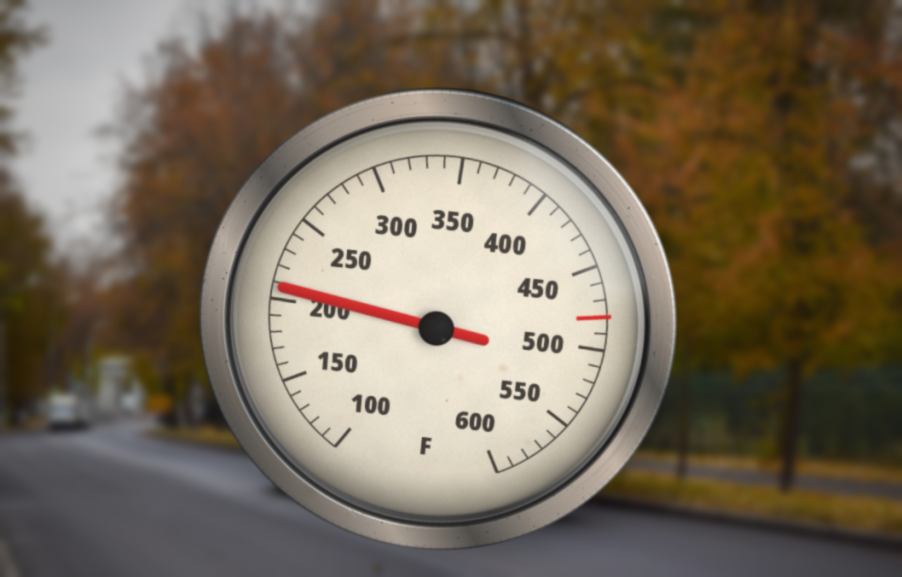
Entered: 210 °F
